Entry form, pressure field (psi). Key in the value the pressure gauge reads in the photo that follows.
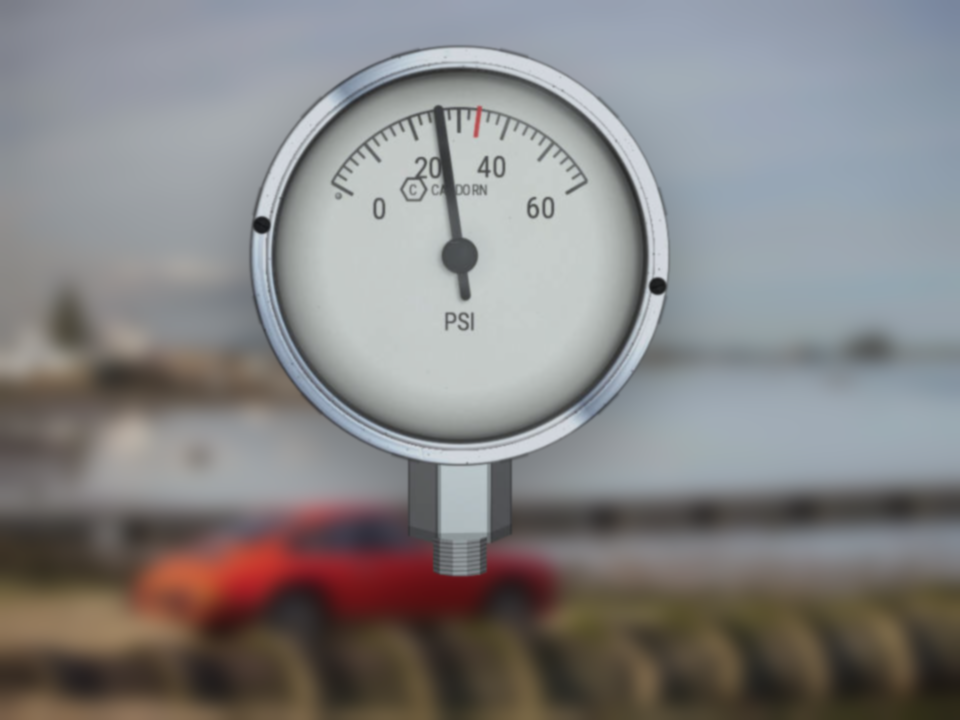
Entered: 26 psi
